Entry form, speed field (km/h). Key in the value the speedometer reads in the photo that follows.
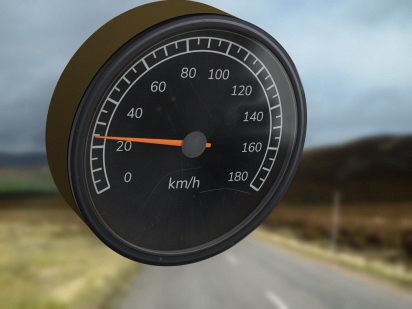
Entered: 25 km/h
